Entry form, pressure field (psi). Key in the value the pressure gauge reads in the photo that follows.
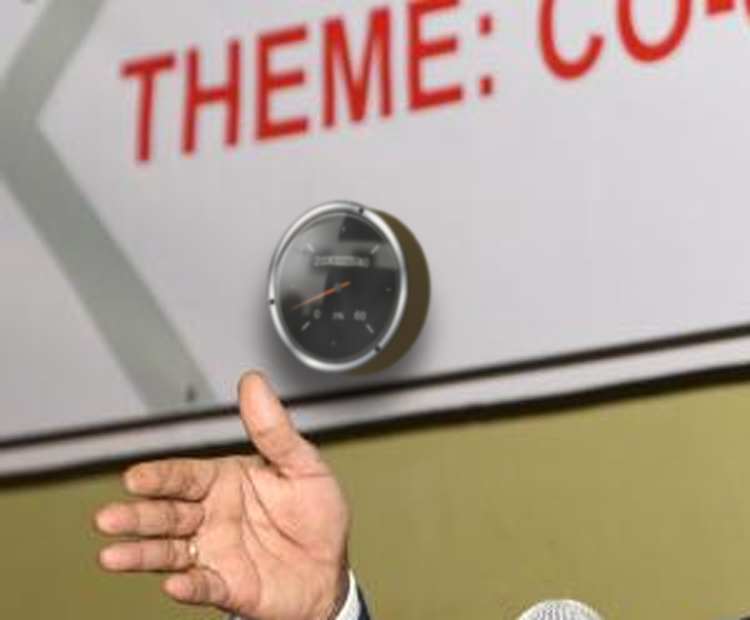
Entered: 5 psi
